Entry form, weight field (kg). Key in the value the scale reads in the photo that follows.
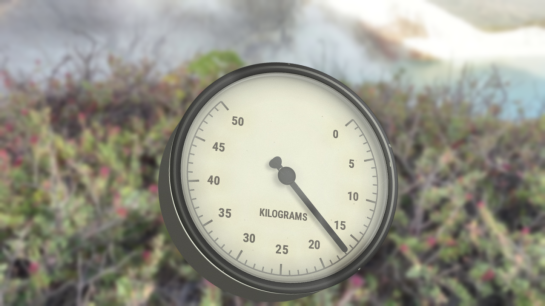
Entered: 17 kg
